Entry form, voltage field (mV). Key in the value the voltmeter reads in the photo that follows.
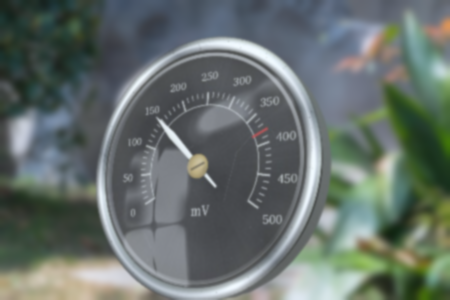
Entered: 150 mV
